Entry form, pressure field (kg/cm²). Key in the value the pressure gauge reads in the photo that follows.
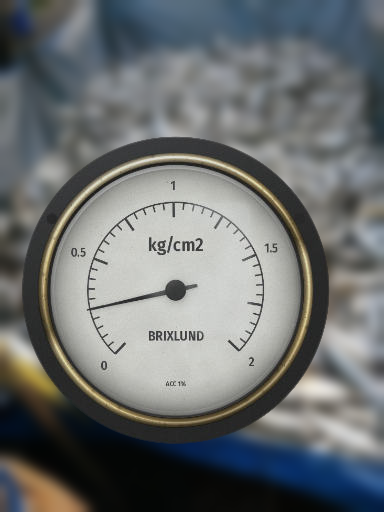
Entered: 0.25 kg/cm²
